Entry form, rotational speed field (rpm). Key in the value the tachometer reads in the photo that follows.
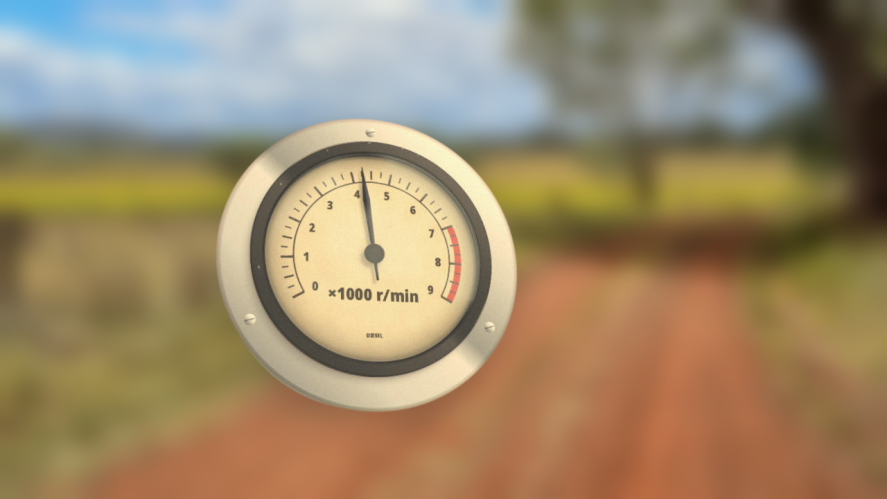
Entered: 4250 rpm
